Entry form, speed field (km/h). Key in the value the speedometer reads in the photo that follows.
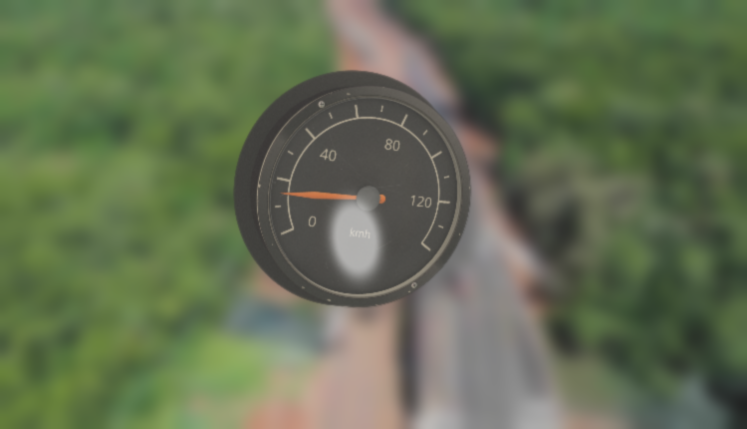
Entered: 15 km/h
